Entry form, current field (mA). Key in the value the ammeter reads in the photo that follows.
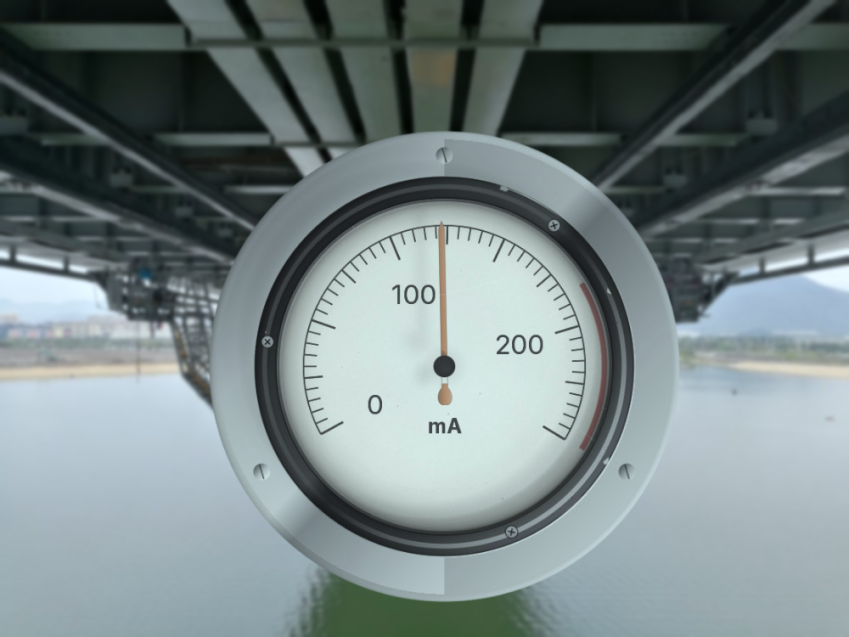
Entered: 122.5 mA
